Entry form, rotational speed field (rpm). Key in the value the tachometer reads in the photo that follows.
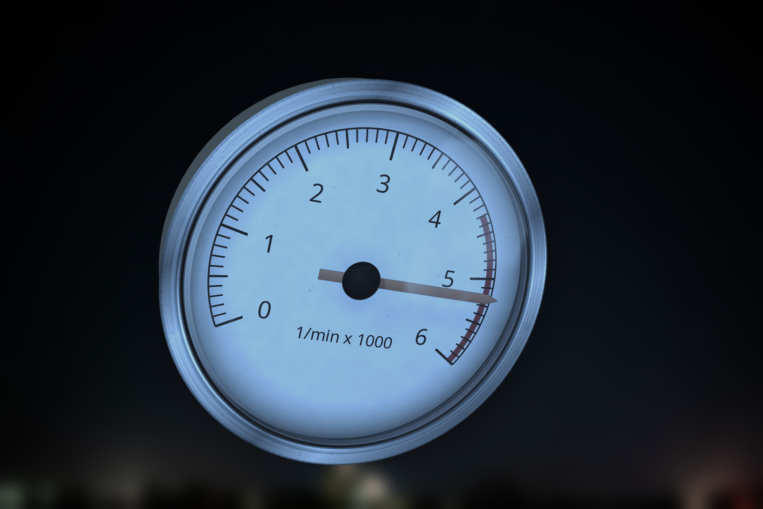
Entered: 5200 rpm
